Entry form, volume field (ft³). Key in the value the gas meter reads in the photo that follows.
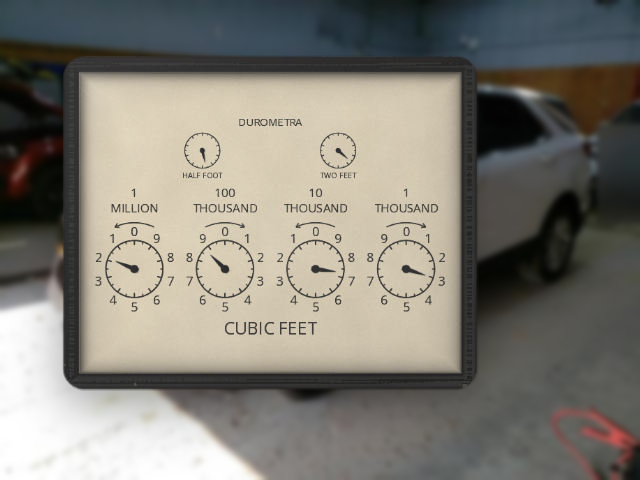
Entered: 187300 ft³
